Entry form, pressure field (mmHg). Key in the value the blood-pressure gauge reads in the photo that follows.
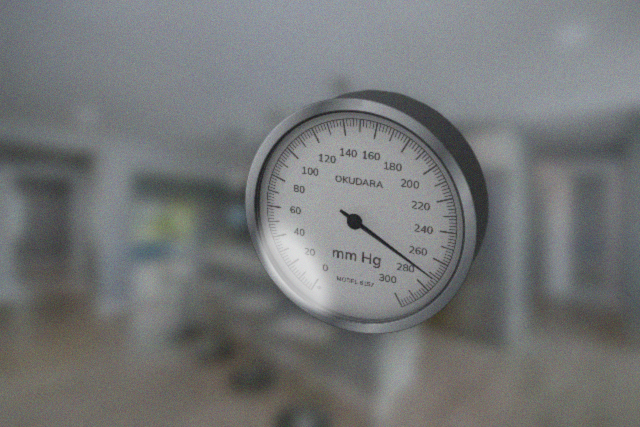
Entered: 270 mmHg
